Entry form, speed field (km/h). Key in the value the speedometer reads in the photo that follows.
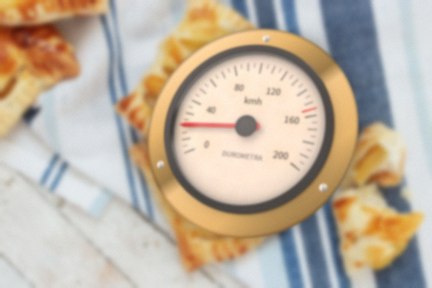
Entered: 20 km/h
